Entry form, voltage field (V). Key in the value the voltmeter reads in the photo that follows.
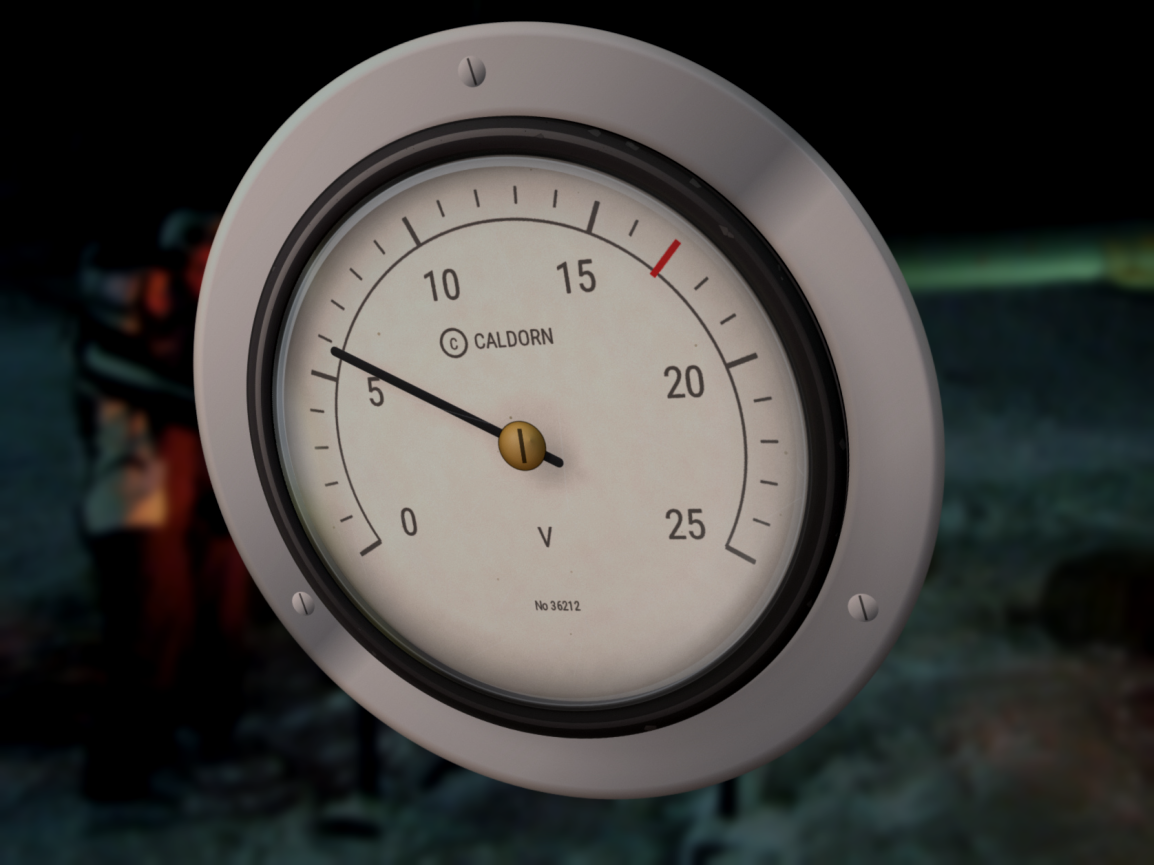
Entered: 6 V
